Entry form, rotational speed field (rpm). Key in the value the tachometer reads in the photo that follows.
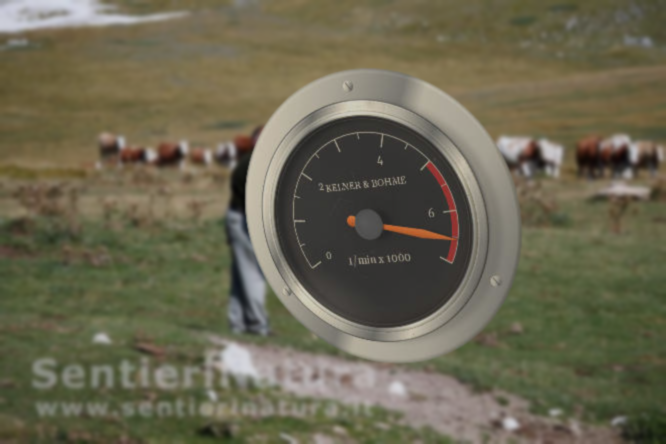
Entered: 6500 rpm
